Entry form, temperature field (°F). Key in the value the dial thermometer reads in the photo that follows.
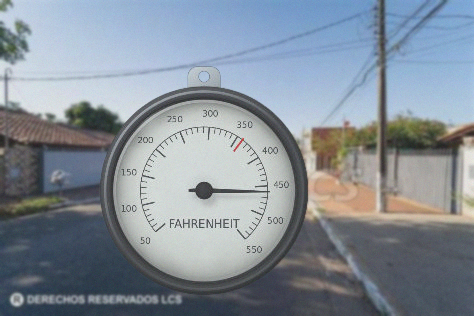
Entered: 460 °F
